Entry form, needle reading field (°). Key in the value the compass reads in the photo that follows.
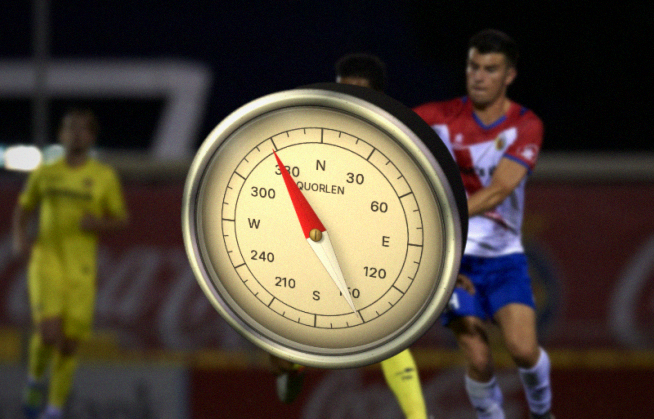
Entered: 330 °
